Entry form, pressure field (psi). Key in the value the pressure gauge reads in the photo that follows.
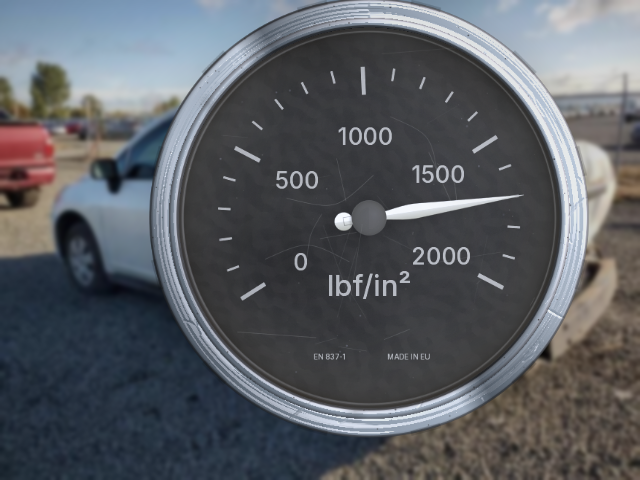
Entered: 1700 psi
